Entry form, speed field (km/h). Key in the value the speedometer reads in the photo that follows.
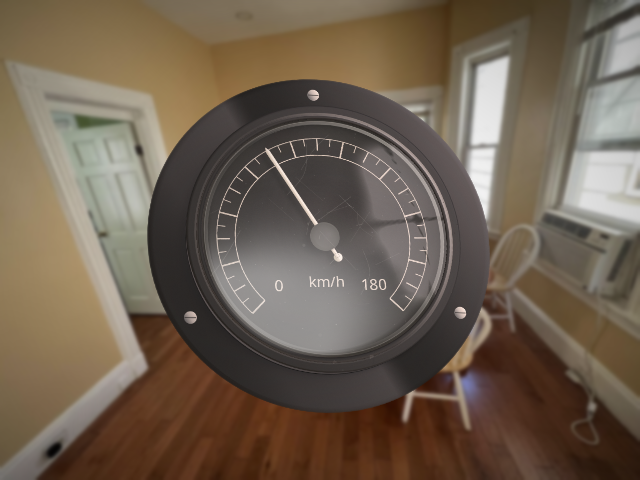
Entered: 70 km/h
